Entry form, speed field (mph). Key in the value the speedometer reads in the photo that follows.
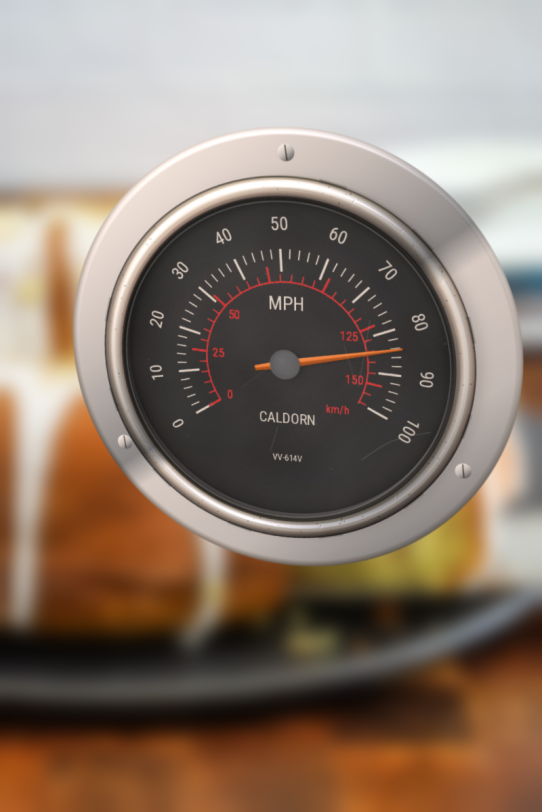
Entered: 84 mph
